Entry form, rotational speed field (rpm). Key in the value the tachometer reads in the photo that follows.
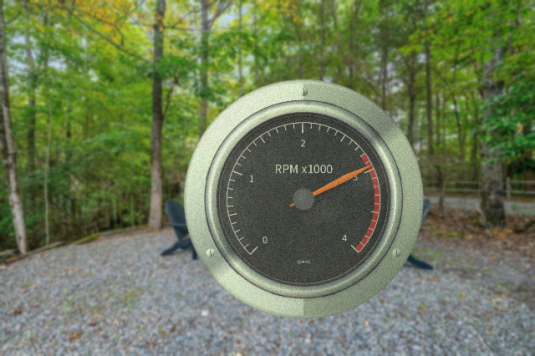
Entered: 2950 rpm
